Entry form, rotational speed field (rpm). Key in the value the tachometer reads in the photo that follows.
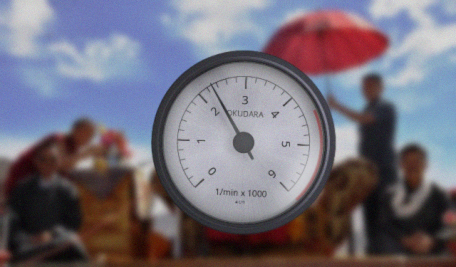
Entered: 2300 rpm
